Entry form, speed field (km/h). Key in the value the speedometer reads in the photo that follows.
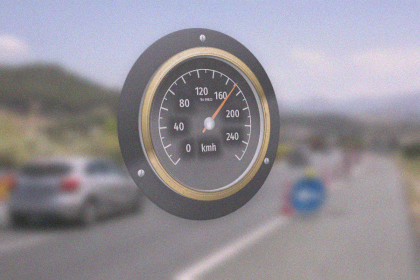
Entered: 170 km/h
